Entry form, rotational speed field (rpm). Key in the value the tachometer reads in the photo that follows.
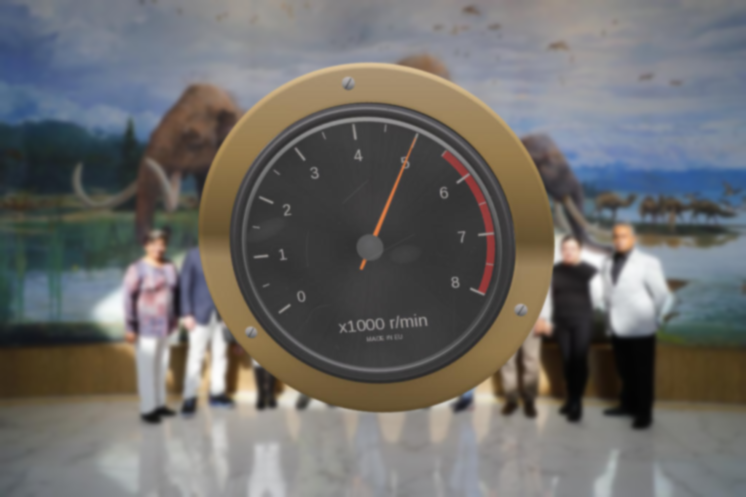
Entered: 5000 rpm
